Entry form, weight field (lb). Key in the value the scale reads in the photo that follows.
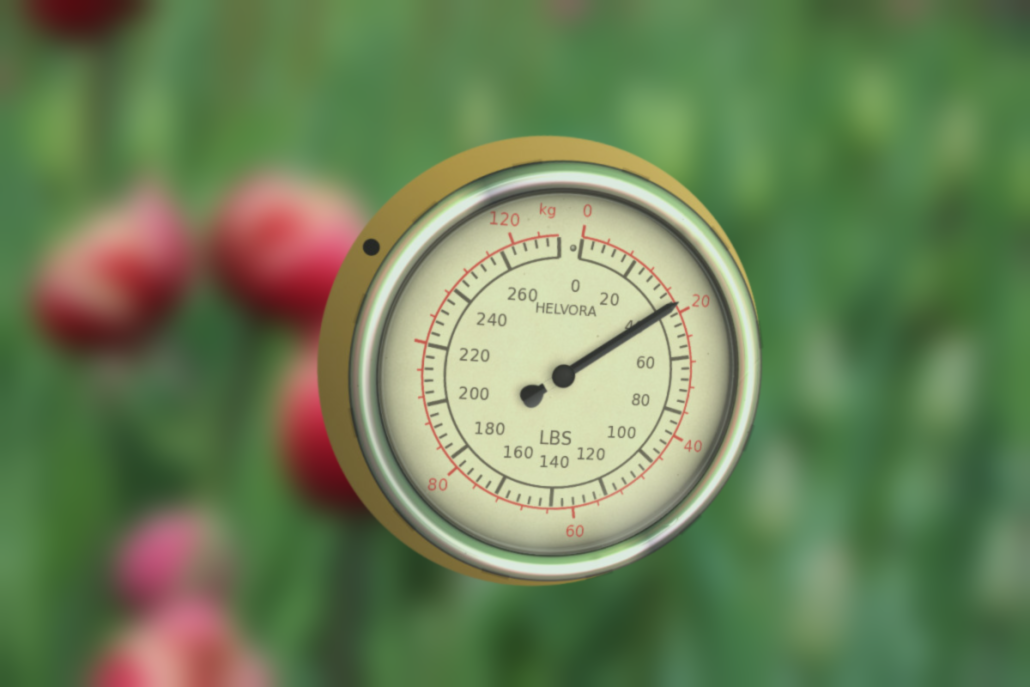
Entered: 40 lb
